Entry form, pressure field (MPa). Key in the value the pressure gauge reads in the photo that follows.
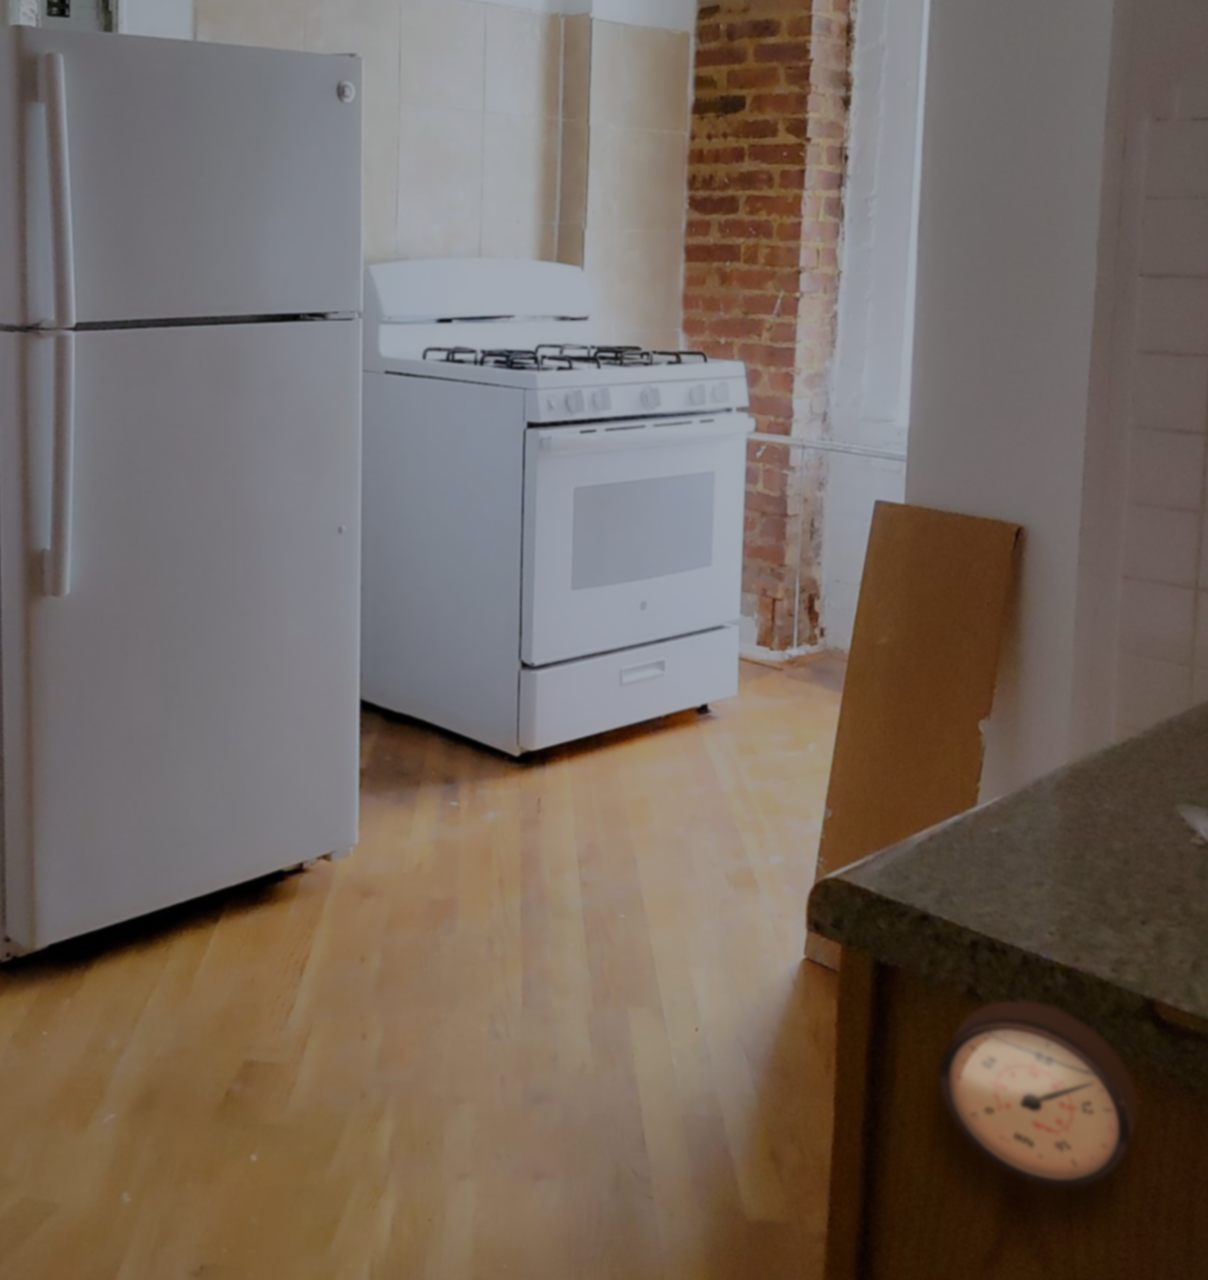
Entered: 1.05 MPa
